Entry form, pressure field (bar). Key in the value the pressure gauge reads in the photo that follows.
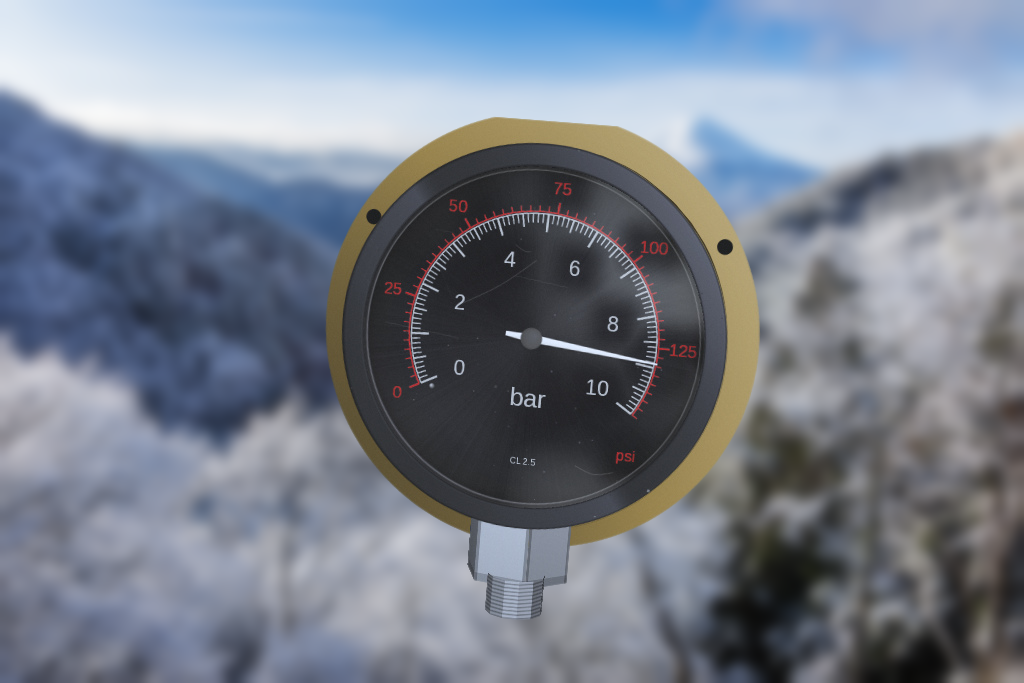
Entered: 8.9 bar
